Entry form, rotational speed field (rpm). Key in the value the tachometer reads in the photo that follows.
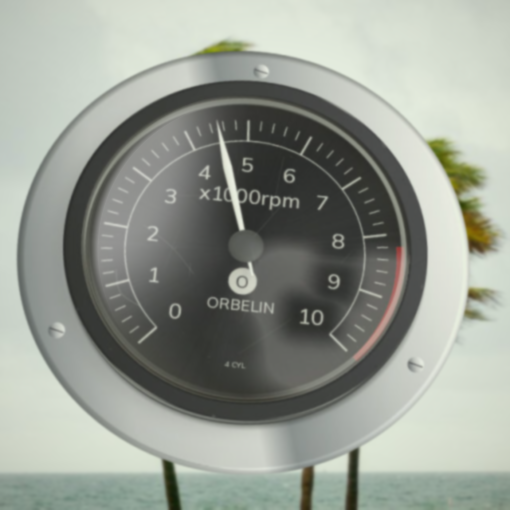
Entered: 4500 rpm
